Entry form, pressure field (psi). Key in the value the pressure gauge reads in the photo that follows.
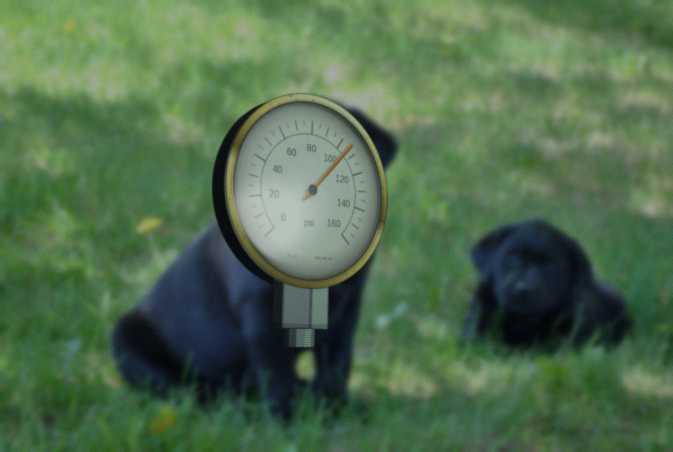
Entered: 105 psi
